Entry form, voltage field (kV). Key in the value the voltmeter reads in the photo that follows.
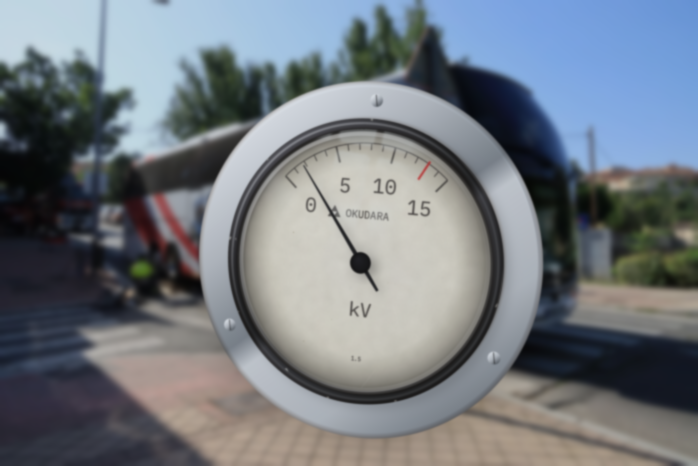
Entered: 2 kV
